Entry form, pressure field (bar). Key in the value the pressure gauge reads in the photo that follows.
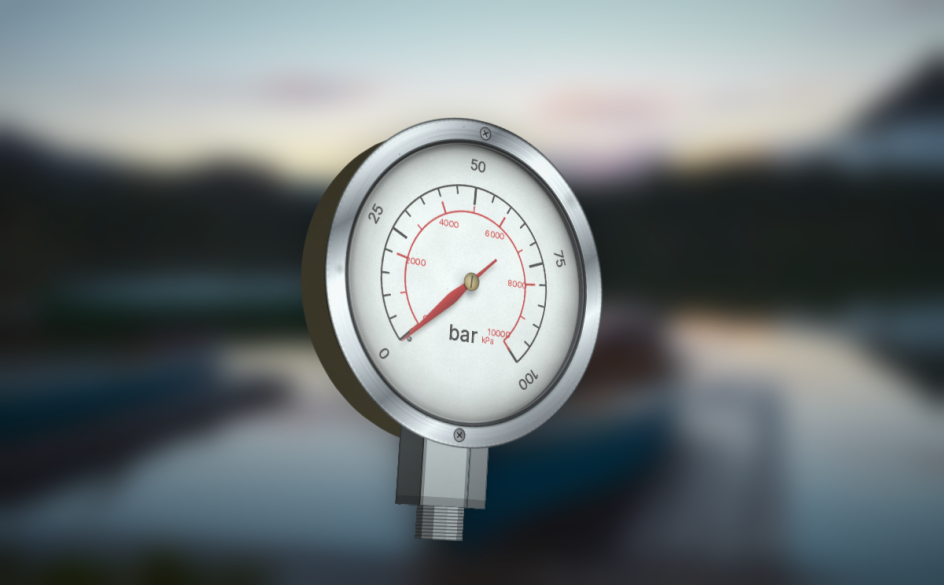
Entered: 0 bar
